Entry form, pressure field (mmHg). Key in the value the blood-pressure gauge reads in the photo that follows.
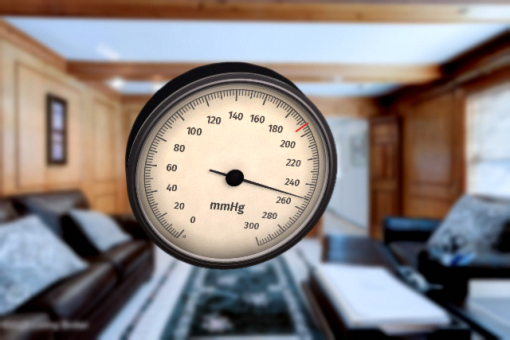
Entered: 250 mmHg
